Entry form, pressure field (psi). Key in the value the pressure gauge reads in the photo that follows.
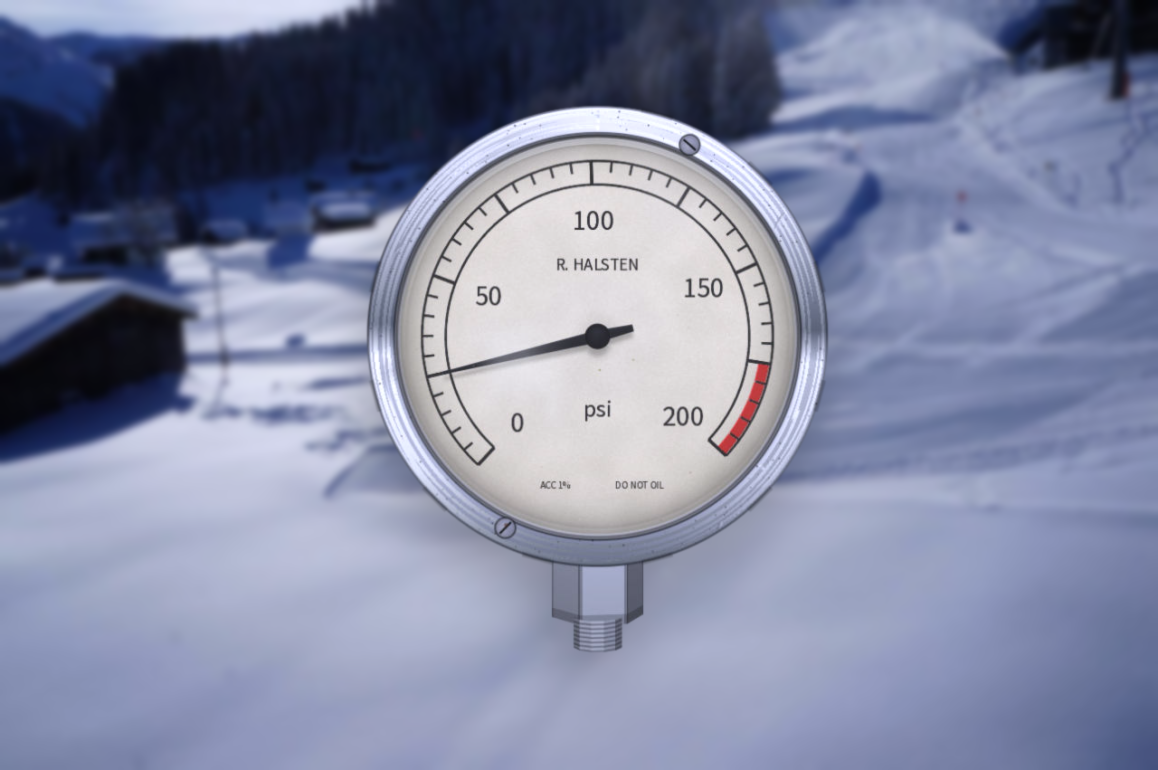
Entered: 25 psi
